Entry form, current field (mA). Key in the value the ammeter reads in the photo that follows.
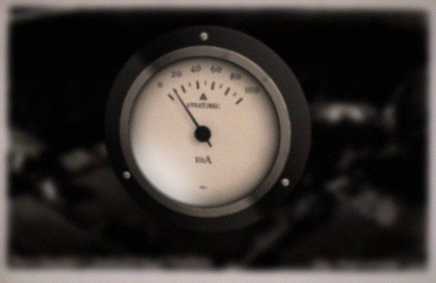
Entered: 10 mA
